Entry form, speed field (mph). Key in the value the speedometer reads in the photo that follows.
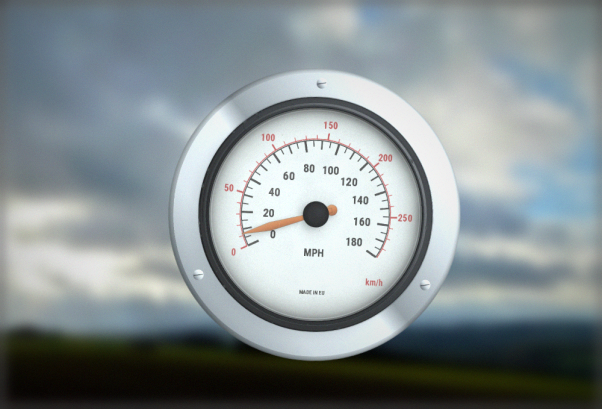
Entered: 7.5 mph
